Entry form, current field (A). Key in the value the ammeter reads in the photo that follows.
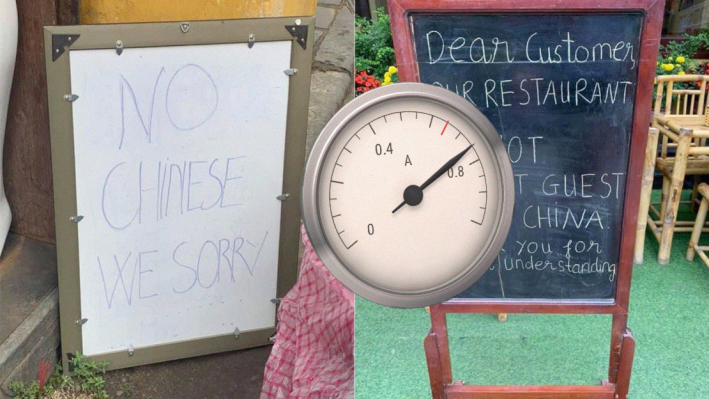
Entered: 0.75 A
